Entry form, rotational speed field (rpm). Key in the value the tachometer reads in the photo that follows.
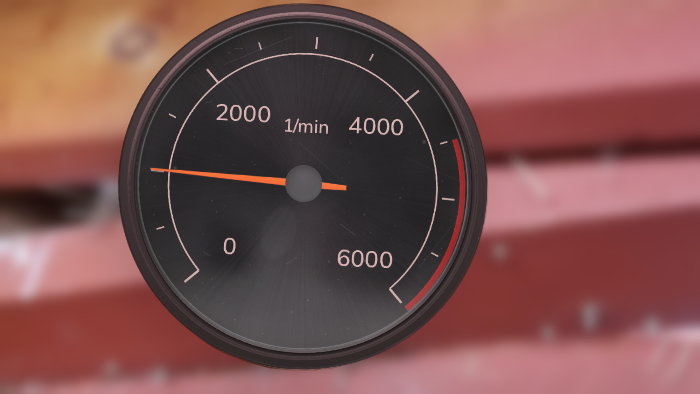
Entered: 1000 rpm
